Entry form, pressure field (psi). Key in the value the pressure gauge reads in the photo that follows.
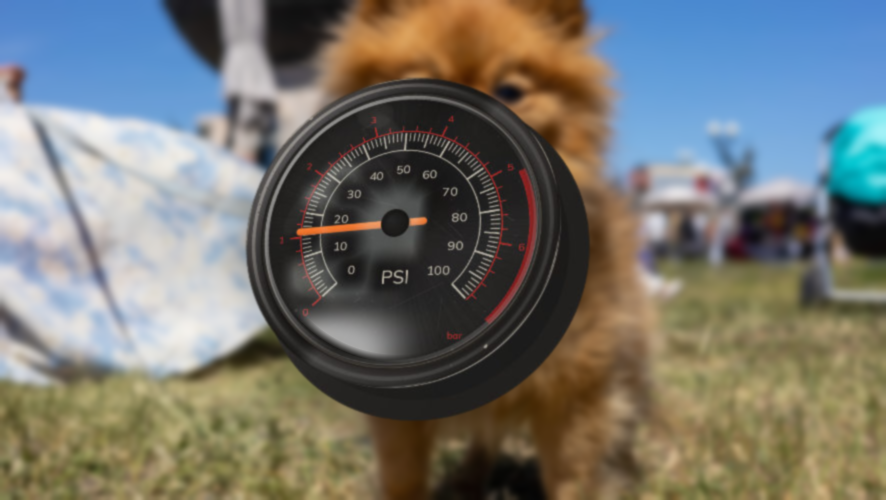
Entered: 15 psi
